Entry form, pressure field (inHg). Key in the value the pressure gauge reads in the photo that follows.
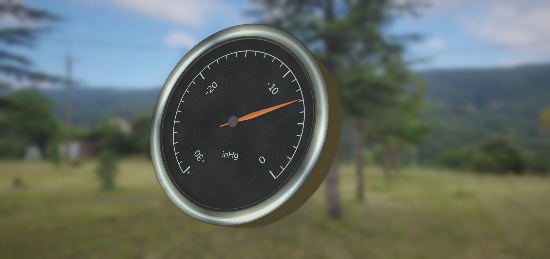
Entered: -7 inHg
